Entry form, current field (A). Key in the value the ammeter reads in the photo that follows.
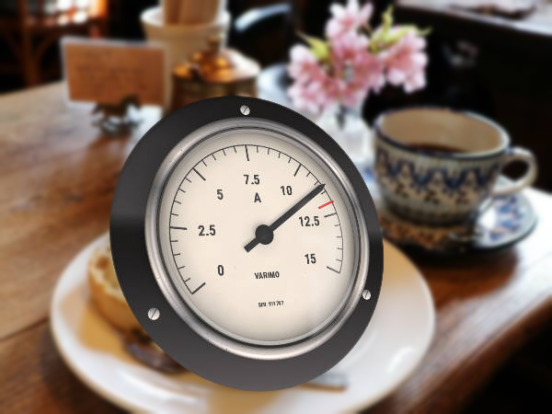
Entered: 11.25 A
